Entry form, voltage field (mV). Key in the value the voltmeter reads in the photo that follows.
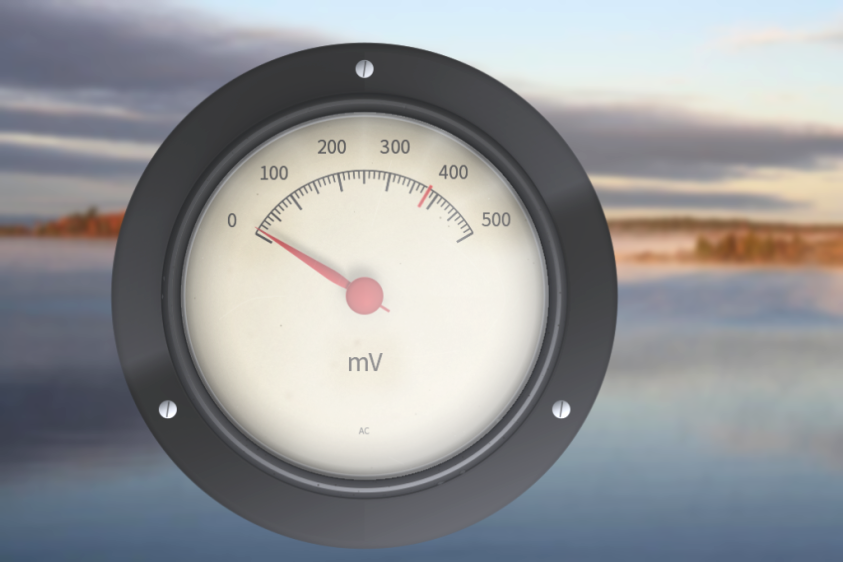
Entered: 10 mV
